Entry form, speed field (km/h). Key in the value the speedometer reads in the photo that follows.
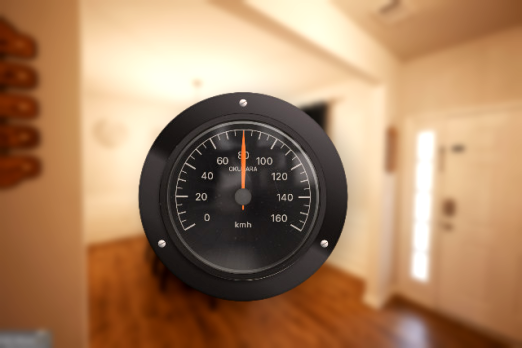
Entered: 80 km/h
